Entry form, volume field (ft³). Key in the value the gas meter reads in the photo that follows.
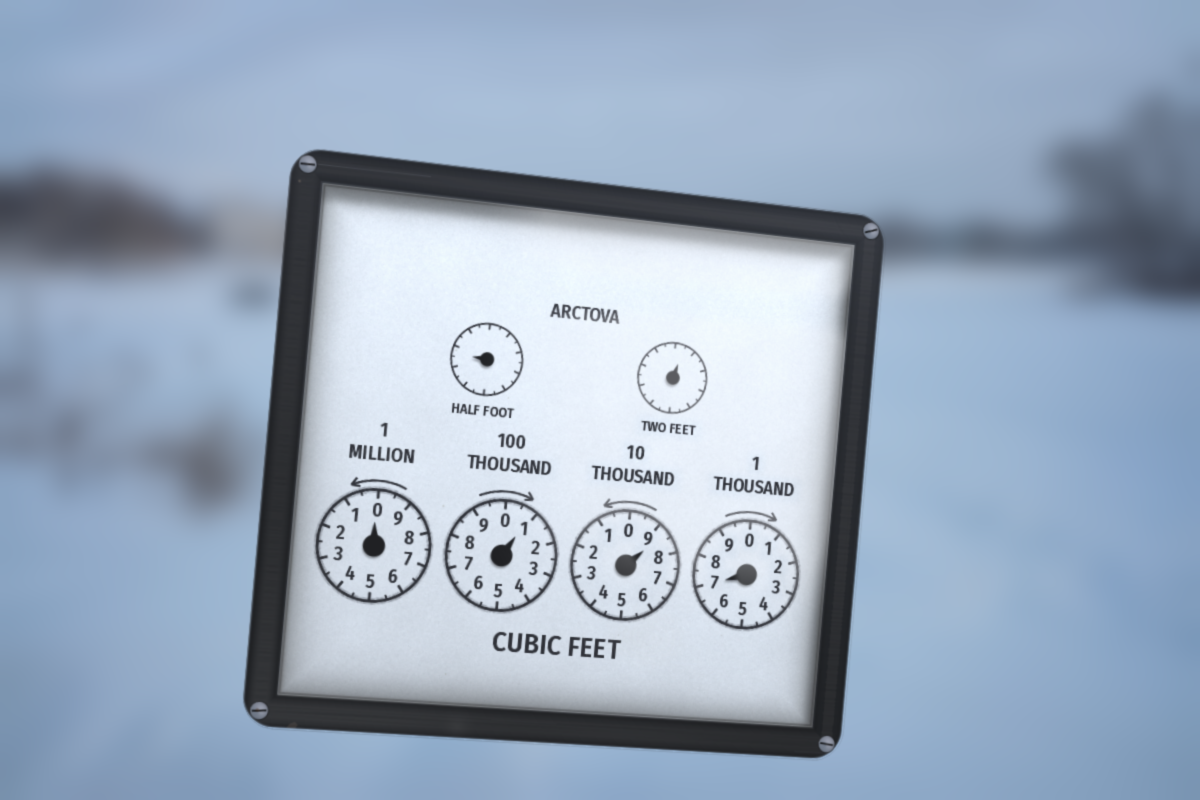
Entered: 8700 ft³
